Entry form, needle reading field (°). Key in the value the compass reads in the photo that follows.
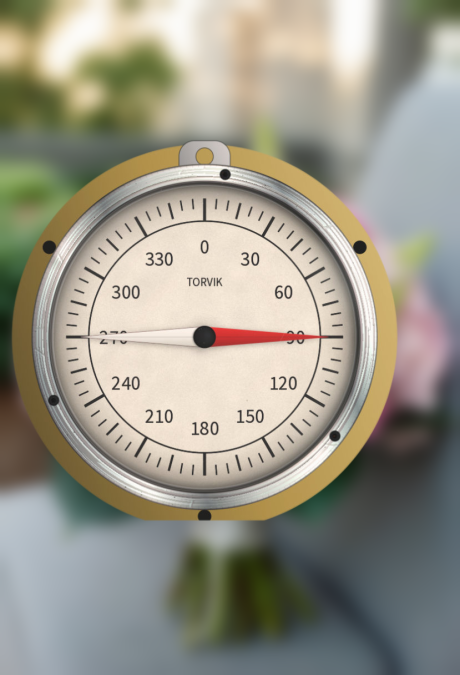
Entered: 90 °
